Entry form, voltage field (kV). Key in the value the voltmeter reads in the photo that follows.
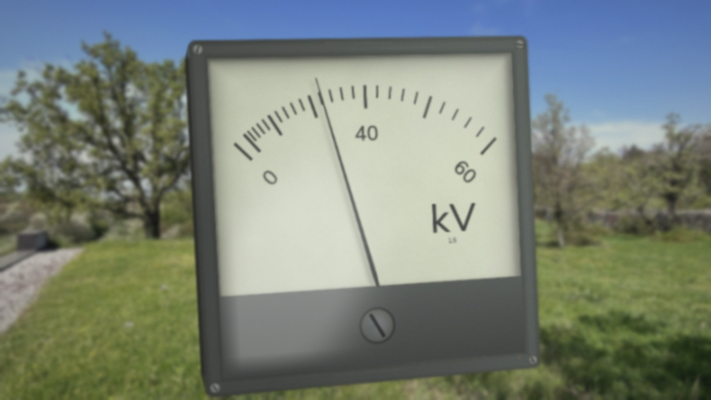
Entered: 32 kV
